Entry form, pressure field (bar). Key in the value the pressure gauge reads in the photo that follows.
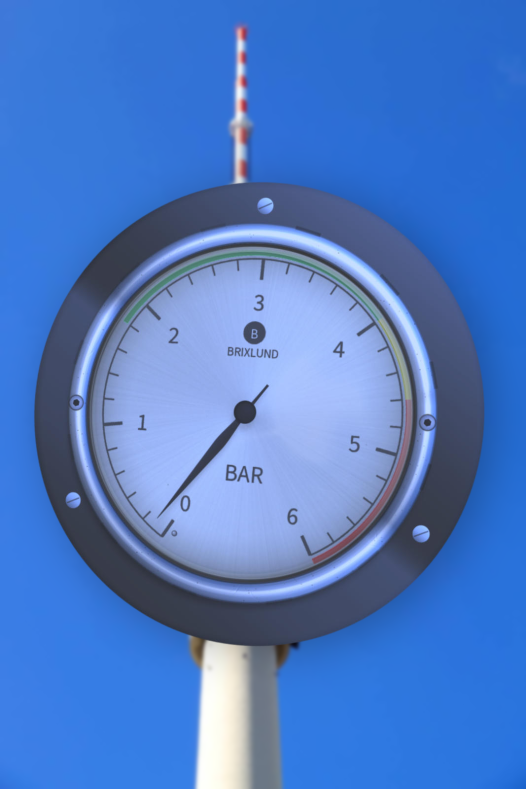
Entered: 0.1 bar
